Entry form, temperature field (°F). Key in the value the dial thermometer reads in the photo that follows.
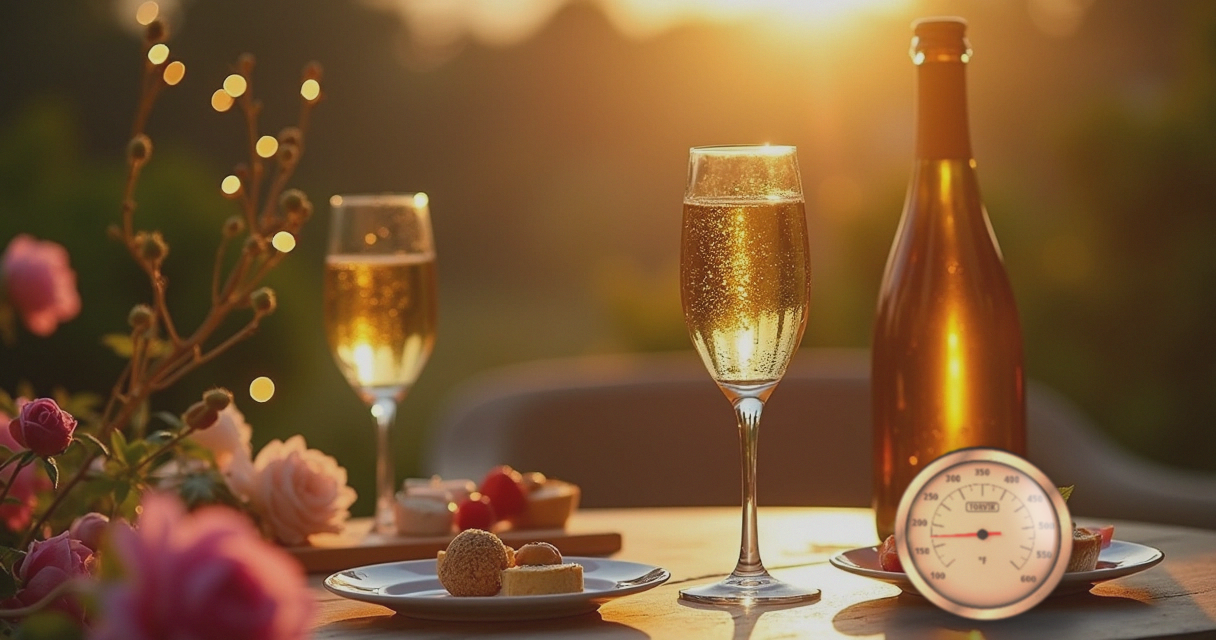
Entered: 175 °F
